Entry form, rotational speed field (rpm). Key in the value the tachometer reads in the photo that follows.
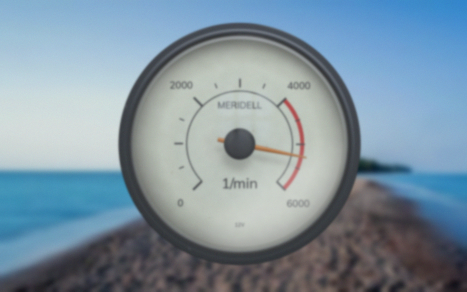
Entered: 5250 rpm
